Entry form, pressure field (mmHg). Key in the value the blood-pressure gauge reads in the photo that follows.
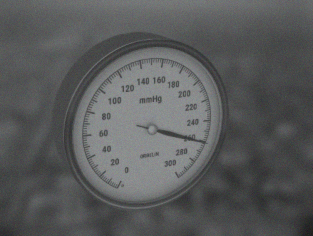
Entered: 260 mmHg
